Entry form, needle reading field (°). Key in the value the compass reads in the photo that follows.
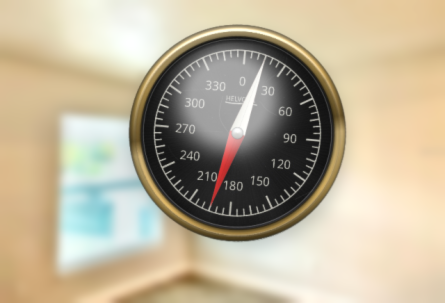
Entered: 195 °
